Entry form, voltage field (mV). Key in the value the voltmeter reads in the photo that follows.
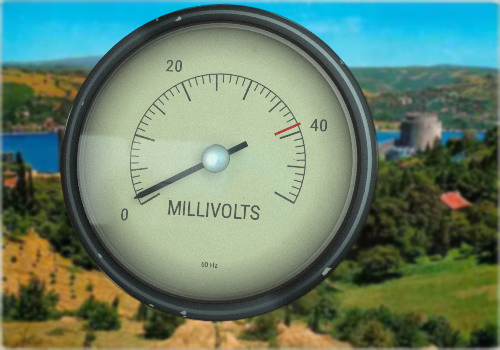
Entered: 1 mV
